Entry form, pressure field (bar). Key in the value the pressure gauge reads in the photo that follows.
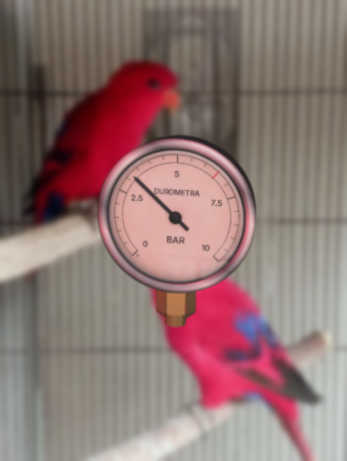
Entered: 3.25 bar
